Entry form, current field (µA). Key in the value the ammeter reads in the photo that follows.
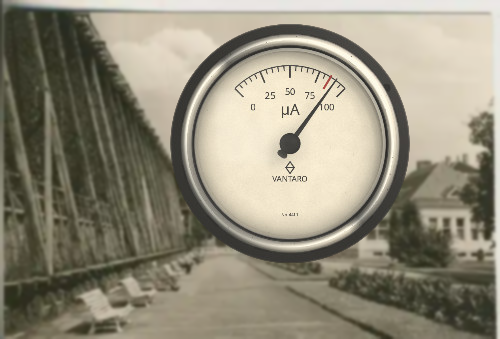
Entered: 90 µA
